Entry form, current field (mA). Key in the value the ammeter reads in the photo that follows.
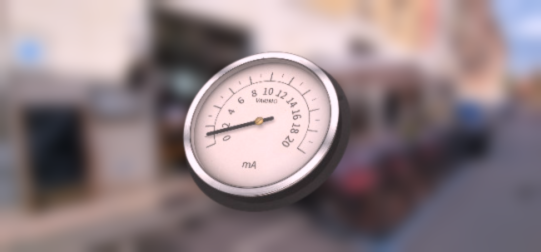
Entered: 1 mA
